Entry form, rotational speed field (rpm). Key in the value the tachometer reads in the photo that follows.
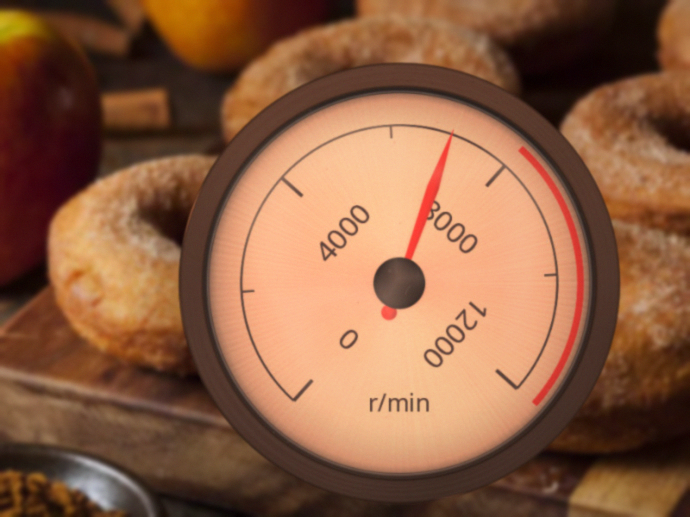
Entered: 7000 rpm
